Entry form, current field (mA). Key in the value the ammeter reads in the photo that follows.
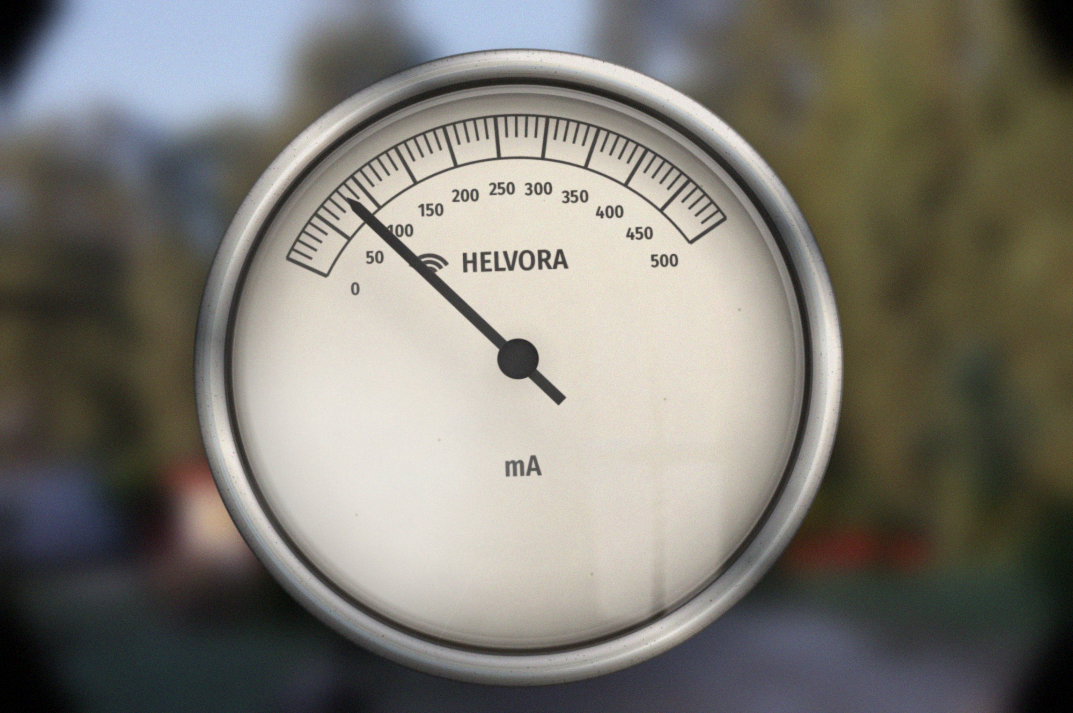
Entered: 80 mA
